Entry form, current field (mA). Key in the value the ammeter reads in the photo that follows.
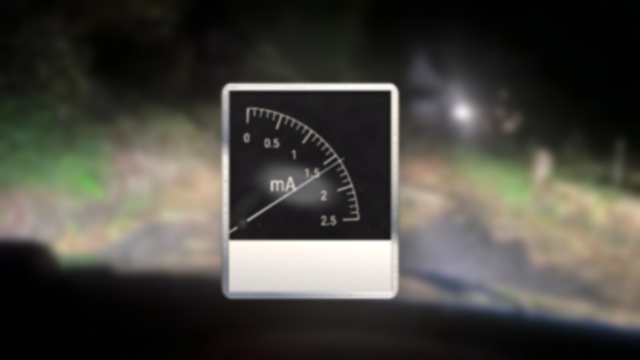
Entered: 1.6 mA
